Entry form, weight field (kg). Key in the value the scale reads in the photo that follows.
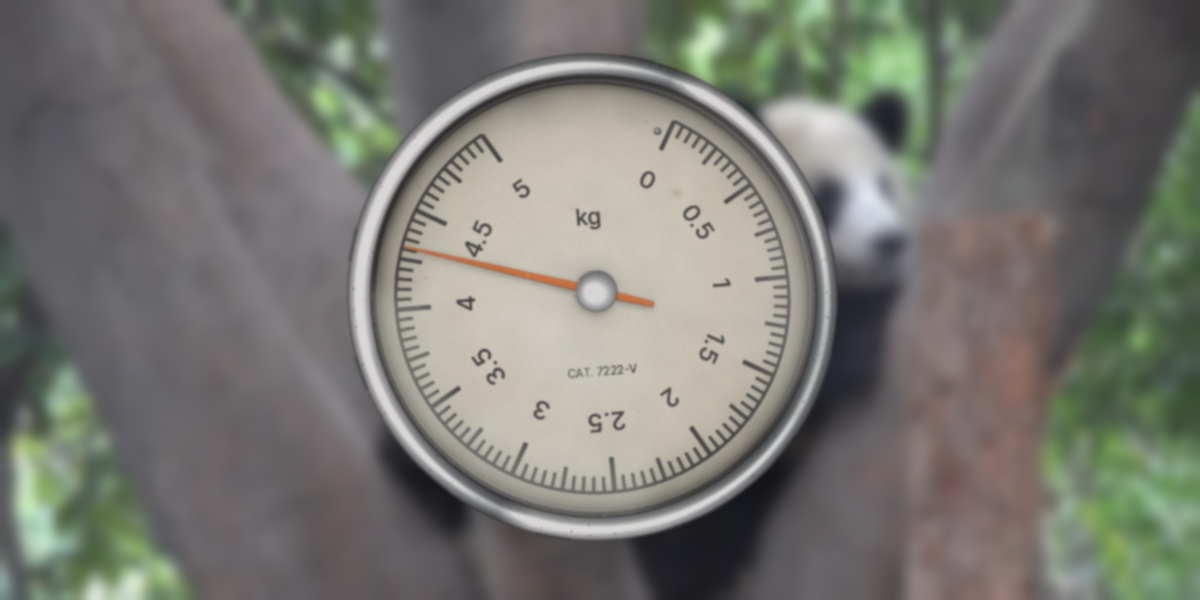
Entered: 4.3 kg
